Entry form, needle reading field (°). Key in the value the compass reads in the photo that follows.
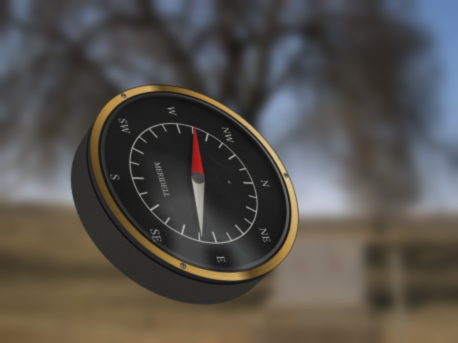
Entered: 285 °
